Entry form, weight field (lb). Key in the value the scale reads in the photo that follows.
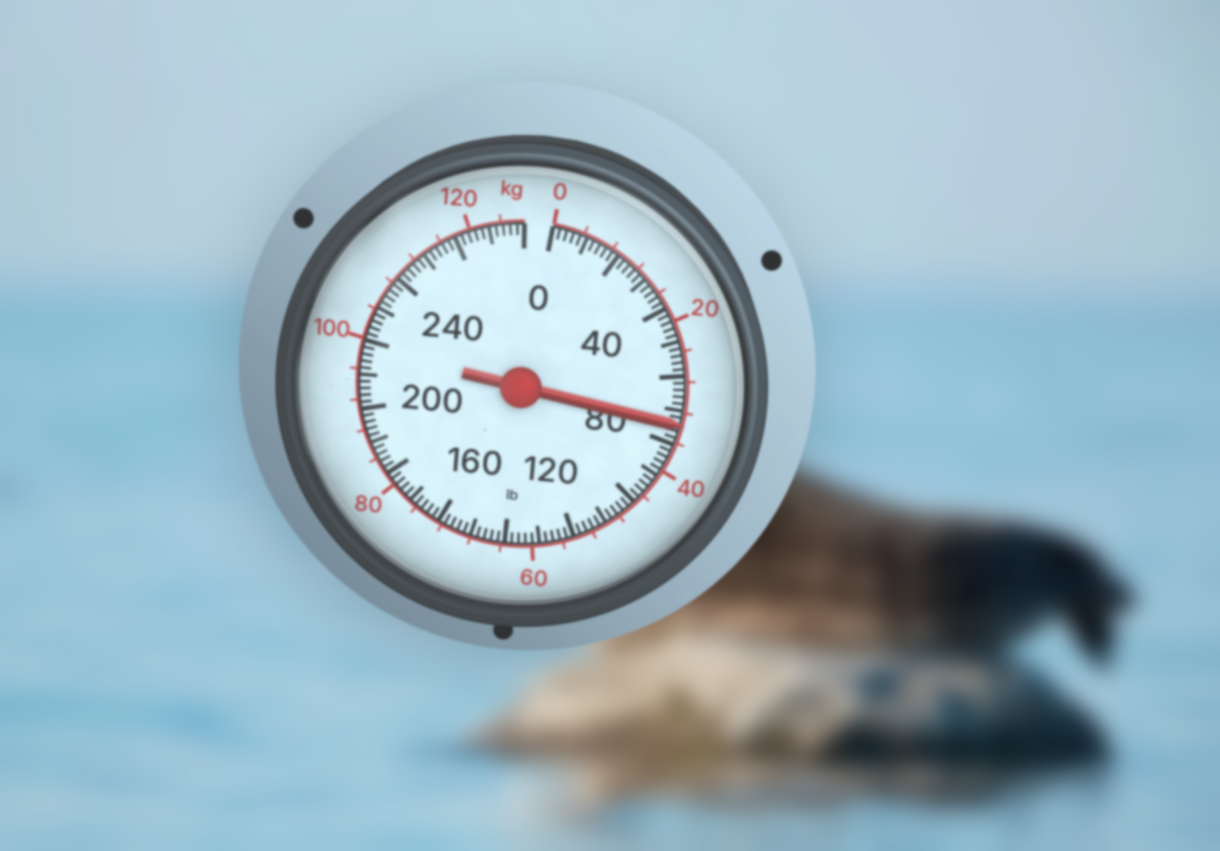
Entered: 74 lb
